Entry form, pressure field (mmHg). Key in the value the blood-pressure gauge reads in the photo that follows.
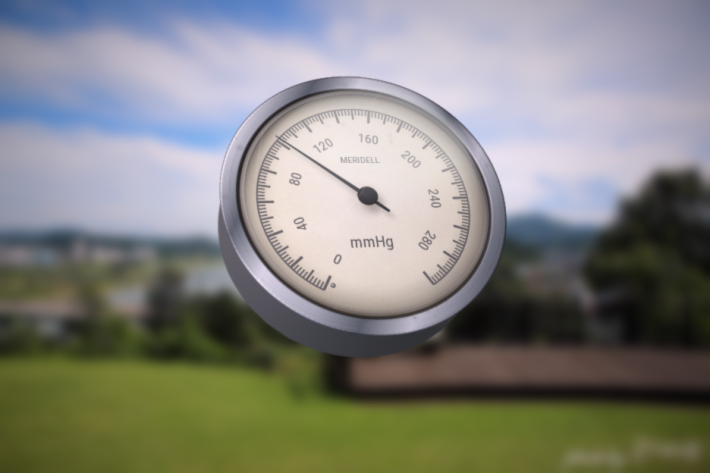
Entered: 100 mmHg
